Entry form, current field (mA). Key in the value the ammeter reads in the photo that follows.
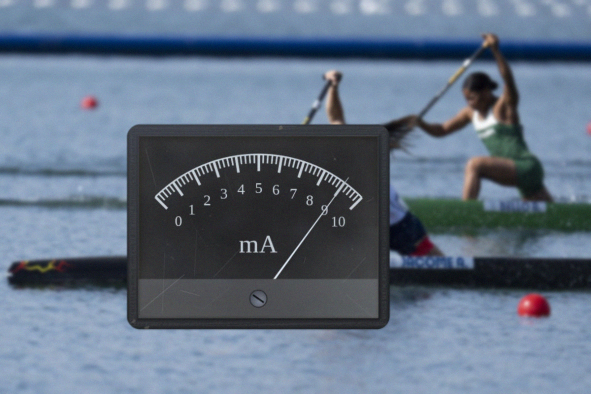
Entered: 9 mA
